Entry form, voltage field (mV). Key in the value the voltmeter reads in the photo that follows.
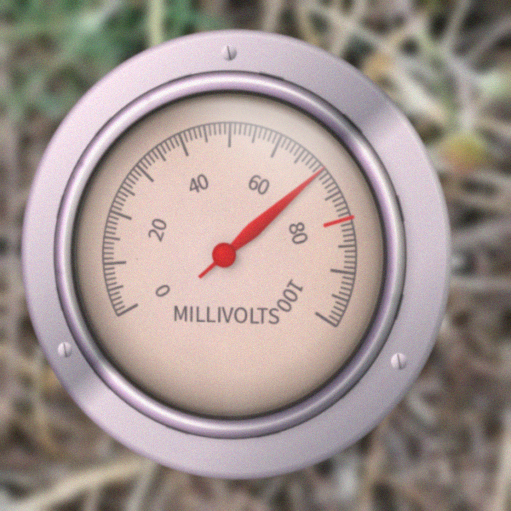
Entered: 70 mV
